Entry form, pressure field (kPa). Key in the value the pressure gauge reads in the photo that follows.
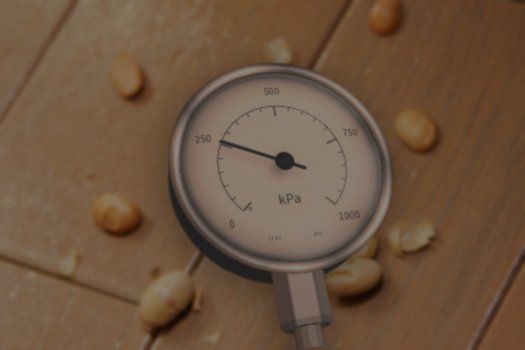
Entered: 250 kPa
